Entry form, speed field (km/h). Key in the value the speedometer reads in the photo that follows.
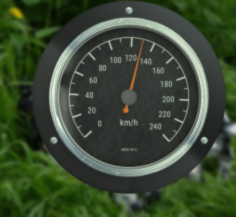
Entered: 130 km/h
